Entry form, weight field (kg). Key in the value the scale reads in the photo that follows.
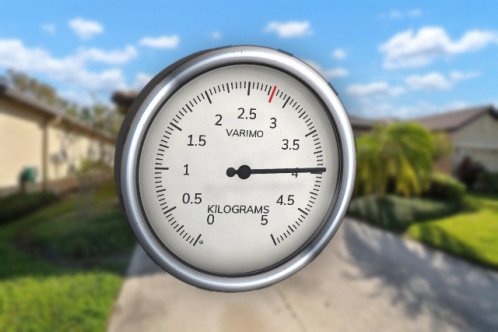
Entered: 3.95 kg
